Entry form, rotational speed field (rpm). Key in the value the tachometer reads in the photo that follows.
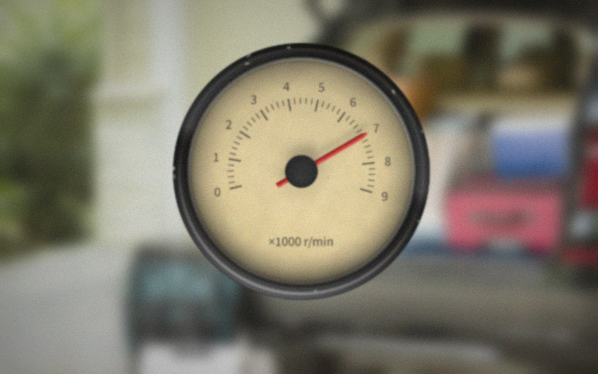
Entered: 7000 rpm
